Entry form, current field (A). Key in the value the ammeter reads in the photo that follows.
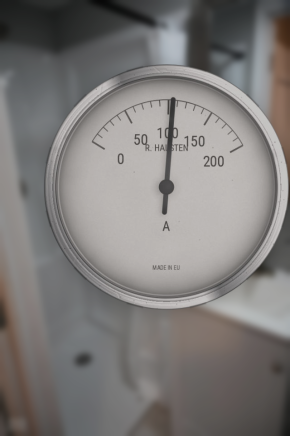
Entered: 105 A
